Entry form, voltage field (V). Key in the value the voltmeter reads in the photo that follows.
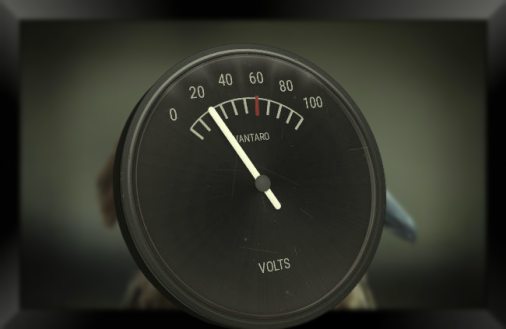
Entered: 20 V
